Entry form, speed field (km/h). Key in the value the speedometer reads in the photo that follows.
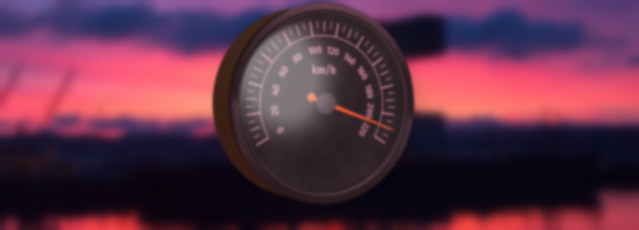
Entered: 210 km/h
